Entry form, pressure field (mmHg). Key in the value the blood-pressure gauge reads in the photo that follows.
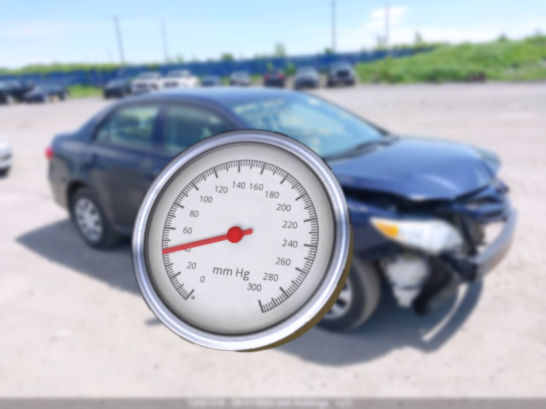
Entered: 40 mmHg
